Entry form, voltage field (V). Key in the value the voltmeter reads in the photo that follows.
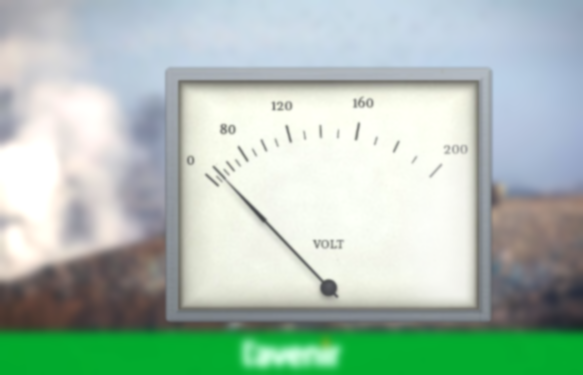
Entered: 40 V
